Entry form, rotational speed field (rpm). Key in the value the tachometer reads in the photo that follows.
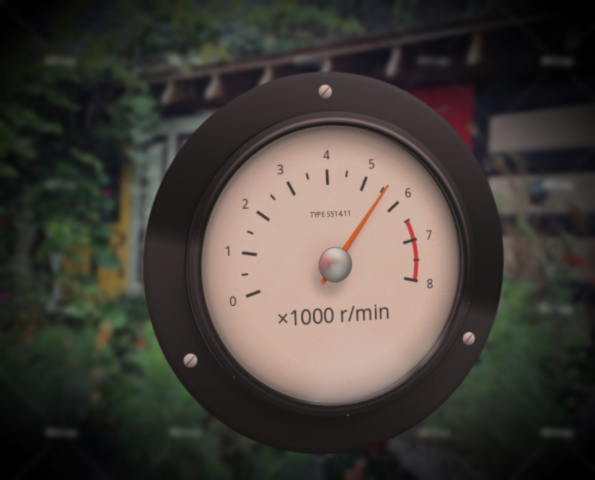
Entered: 5500 rpm
